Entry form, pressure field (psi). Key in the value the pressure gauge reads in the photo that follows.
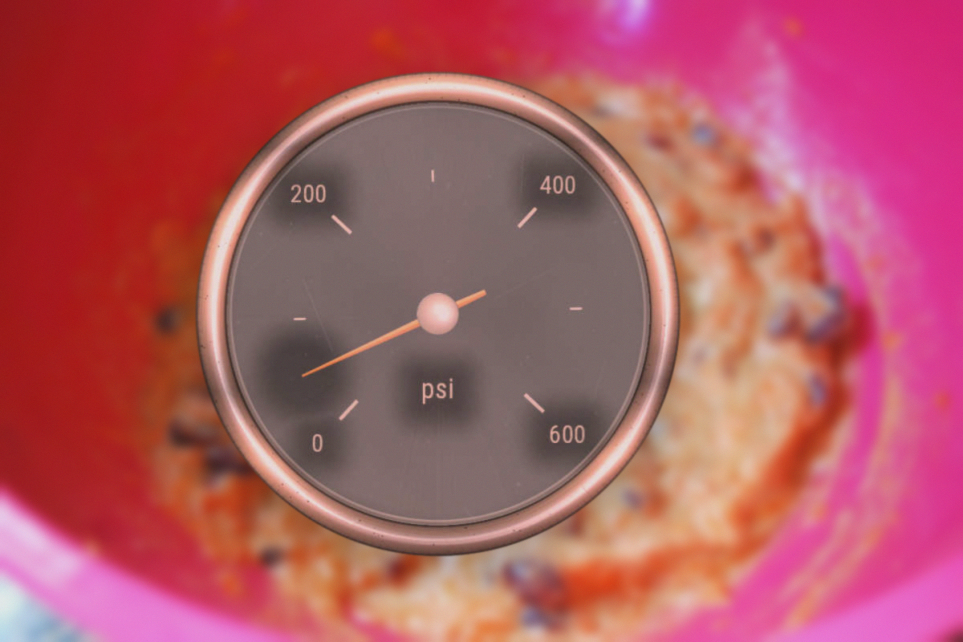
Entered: 50 psi
